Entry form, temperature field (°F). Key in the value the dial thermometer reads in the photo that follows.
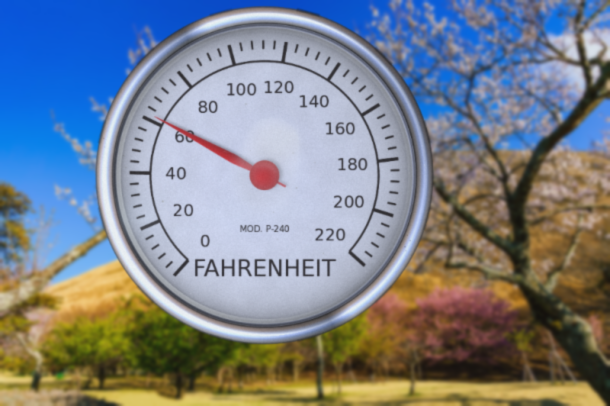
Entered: 62 °F
